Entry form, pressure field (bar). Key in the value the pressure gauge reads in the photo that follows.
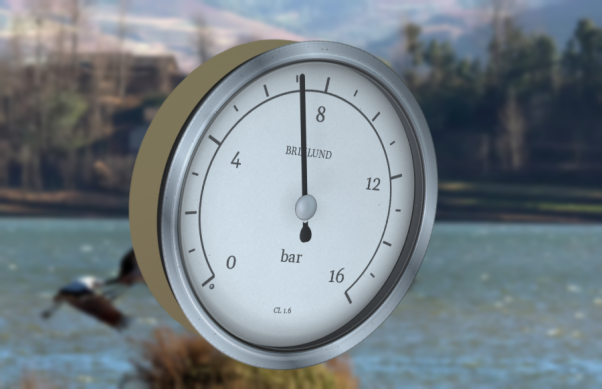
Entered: 7 bar
